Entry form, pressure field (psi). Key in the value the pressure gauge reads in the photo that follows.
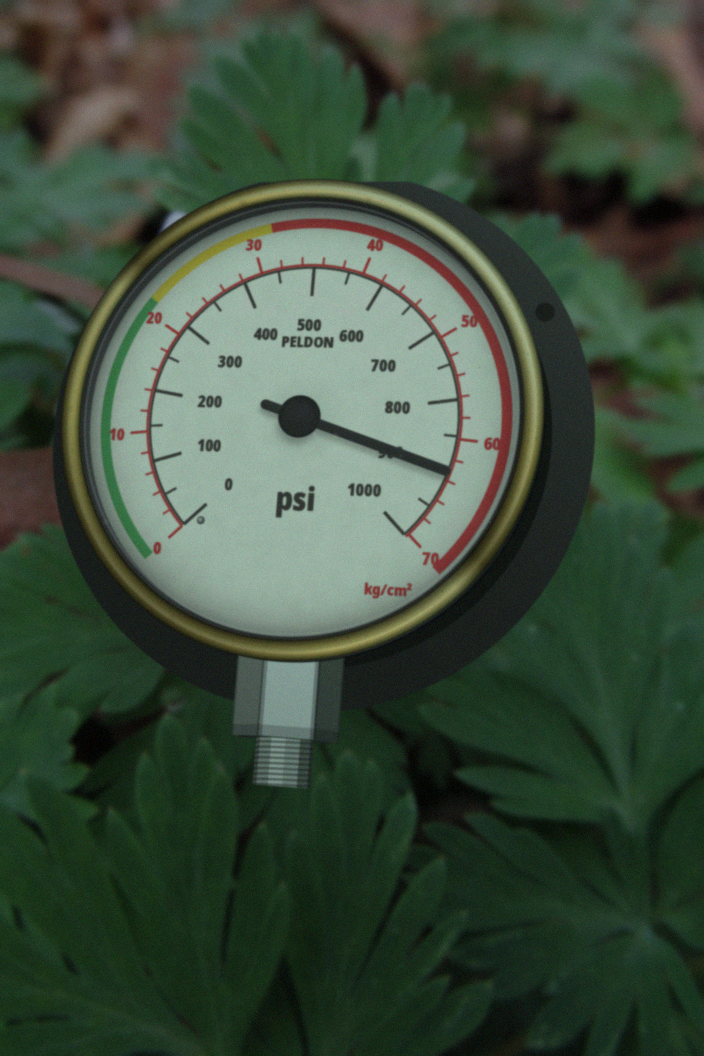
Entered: 900 psi
